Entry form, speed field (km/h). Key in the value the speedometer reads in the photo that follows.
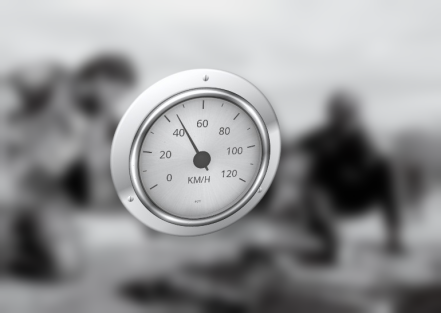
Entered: 45 km/h
